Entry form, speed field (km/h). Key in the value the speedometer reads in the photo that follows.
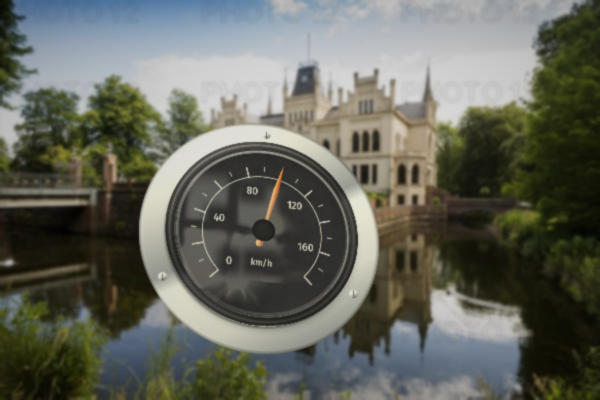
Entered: 100 km/h
